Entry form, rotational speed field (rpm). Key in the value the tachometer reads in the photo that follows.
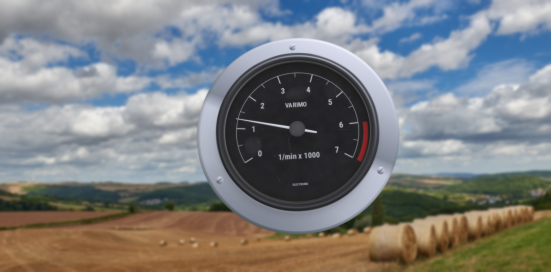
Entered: 1250 rpm
